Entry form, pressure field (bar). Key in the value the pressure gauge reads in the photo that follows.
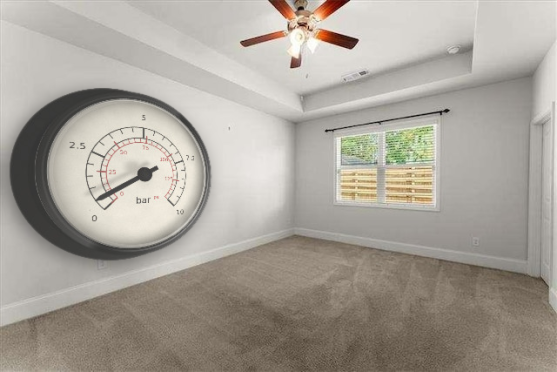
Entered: 0.5 bar
